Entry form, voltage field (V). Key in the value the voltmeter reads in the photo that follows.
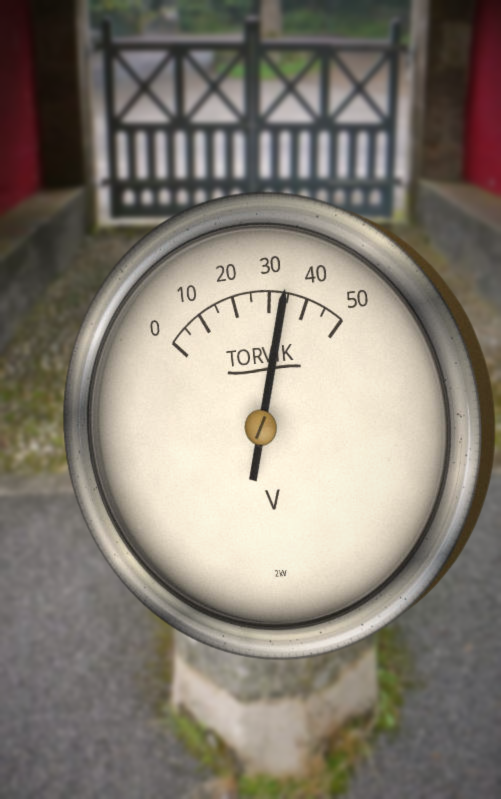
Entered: 35 V
